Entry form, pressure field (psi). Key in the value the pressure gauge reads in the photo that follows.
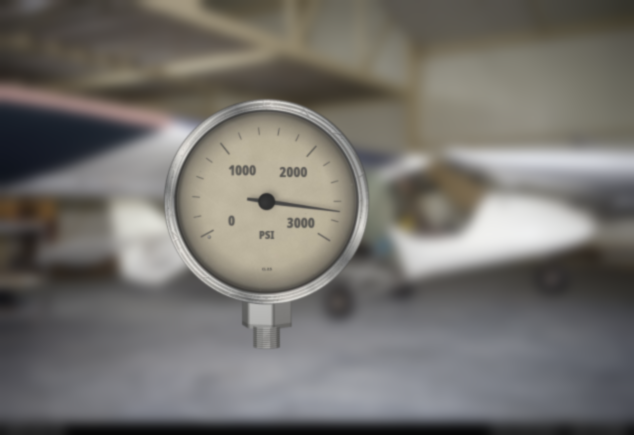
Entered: 2700 psi
